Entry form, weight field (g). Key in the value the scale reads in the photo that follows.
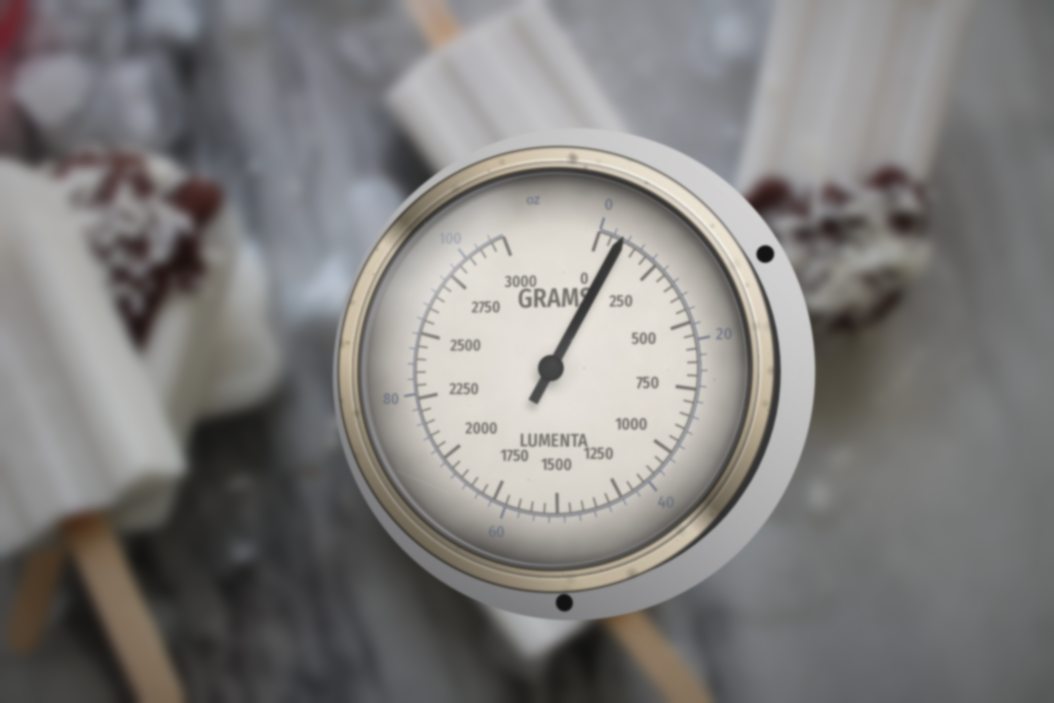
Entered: 100 g
